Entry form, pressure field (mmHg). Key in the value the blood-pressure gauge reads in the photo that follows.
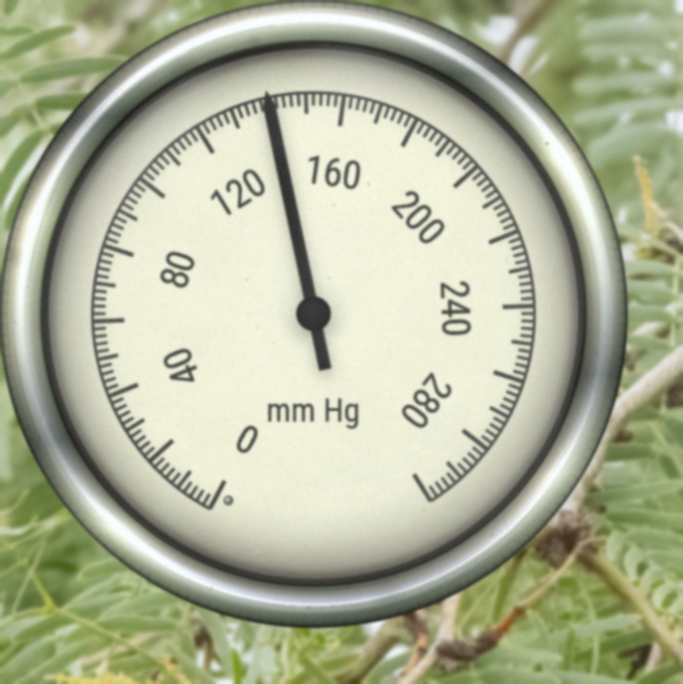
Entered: 140 mmHg
